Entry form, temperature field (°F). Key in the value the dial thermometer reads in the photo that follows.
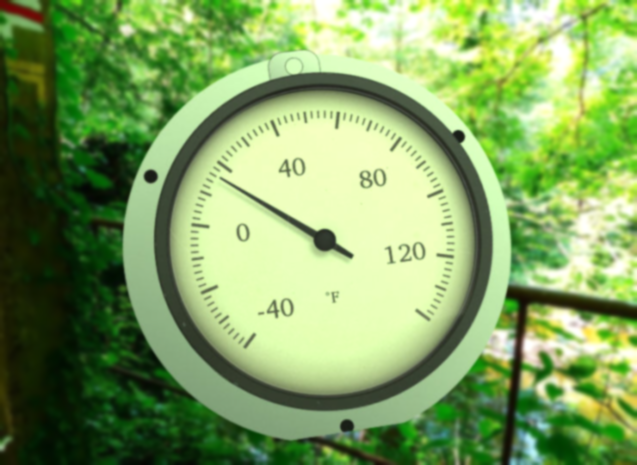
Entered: 16 °F
